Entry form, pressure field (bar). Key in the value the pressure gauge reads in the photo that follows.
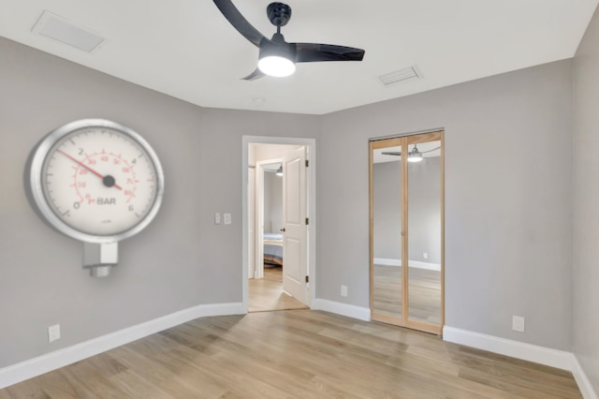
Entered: 1.6 bar
